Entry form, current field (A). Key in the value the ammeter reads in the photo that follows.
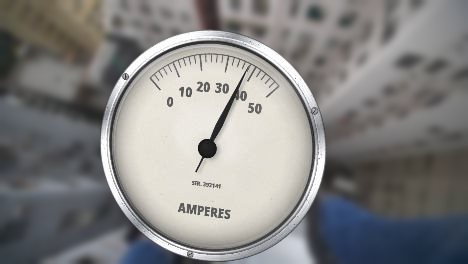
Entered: 38 A
